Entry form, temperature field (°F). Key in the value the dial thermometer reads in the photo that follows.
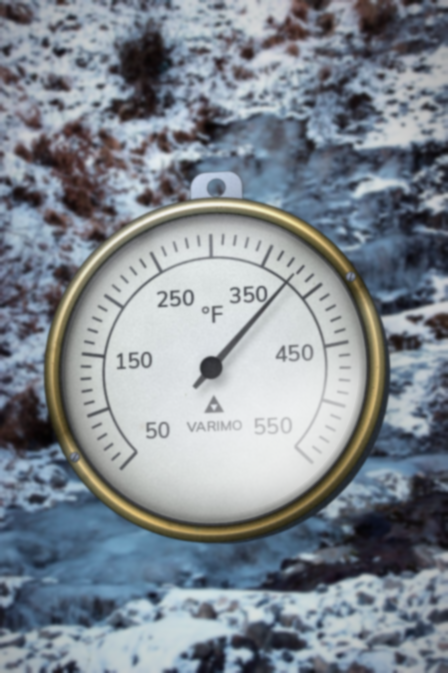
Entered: 380 °F
